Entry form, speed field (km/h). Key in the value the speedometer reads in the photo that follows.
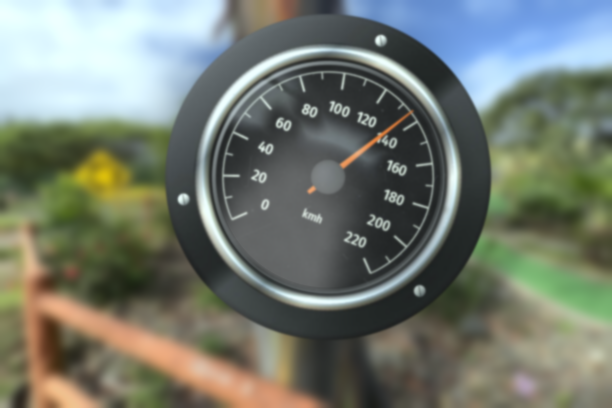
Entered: 135 km/h
